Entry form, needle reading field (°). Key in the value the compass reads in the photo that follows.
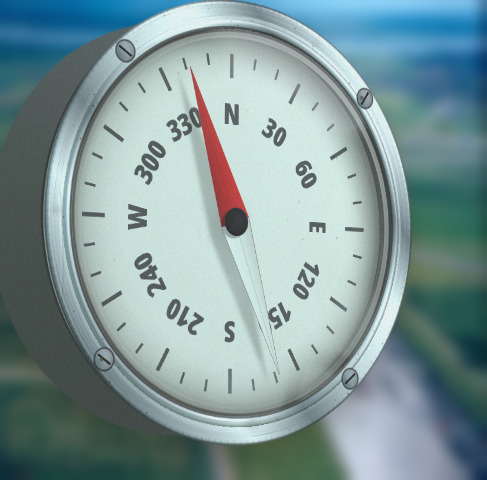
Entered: 340 °
